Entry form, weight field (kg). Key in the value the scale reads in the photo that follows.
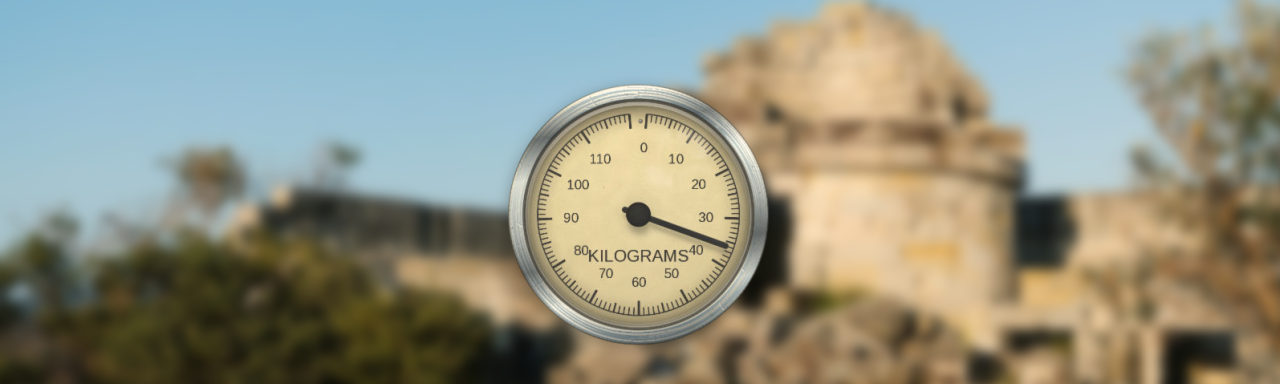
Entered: 36 kg
